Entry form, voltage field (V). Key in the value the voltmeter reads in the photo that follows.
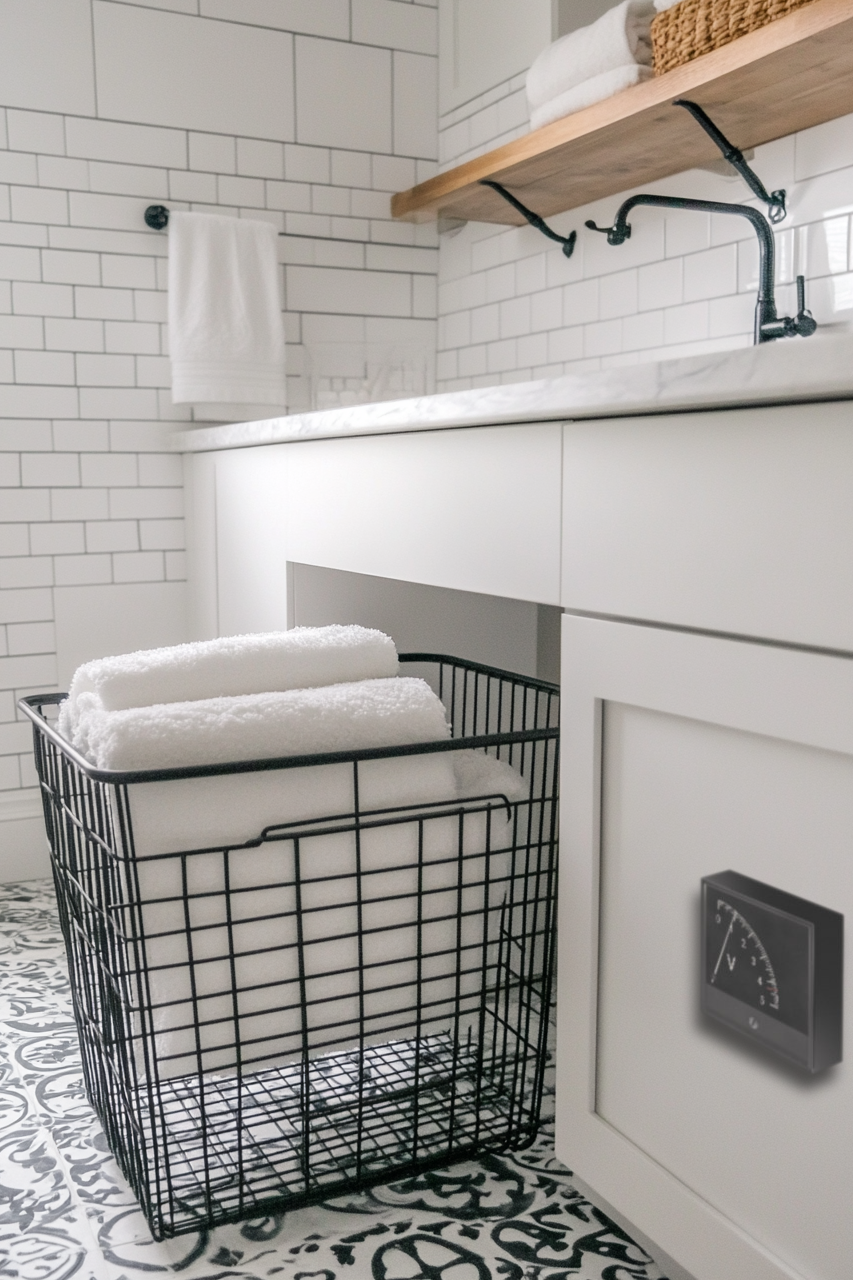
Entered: 1 V
